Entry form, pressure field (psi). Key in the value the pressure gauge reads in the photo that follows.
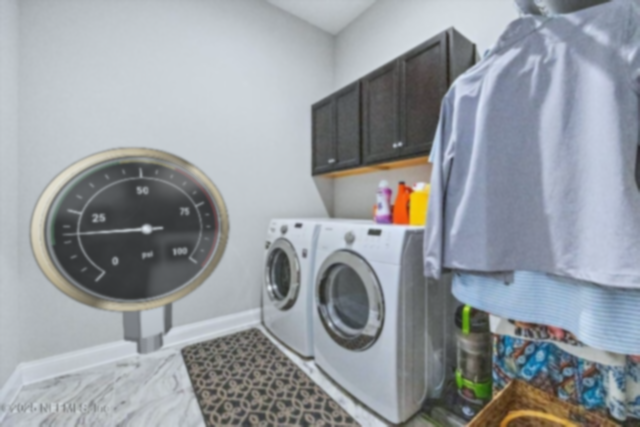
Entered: 17.5 psi
